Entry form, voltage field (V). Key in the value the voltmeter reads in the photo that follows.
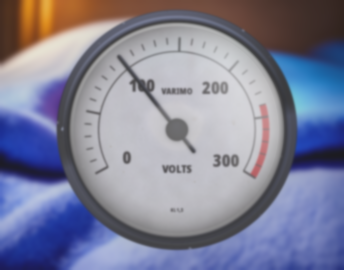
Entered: 100 V
